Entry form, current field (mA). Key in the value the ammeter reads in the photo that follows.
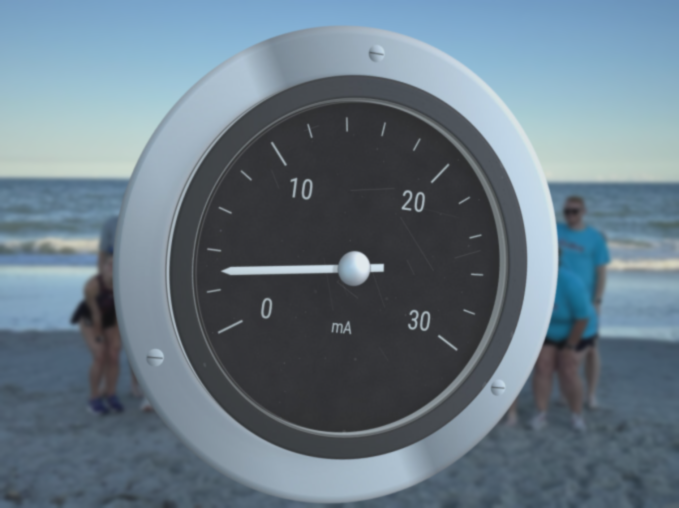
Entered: 3 mA
